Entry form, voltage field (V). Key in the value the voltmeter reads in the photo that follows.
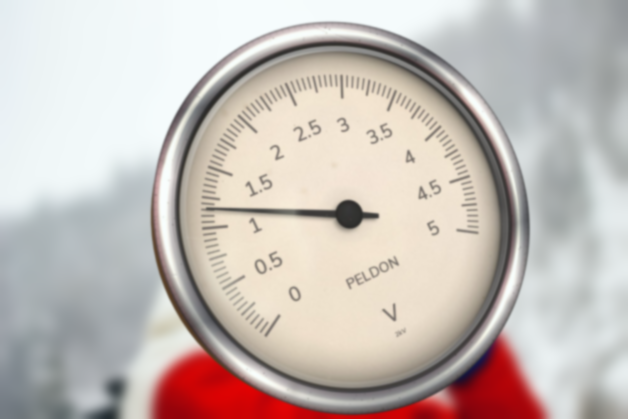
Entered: 1.15 V
